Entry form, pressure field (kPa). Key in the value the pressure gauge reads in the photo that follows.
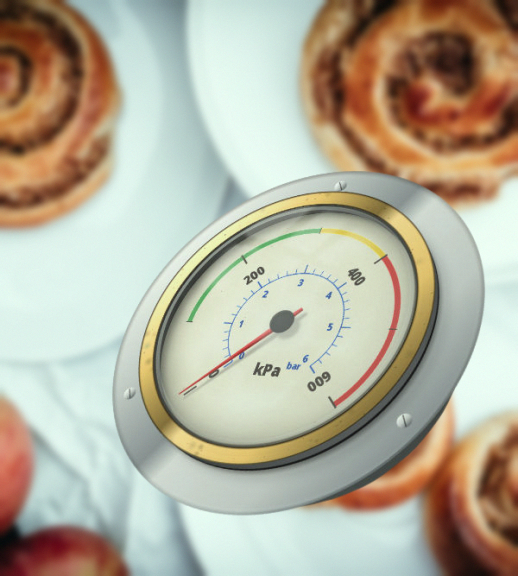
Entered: 0 kPa
